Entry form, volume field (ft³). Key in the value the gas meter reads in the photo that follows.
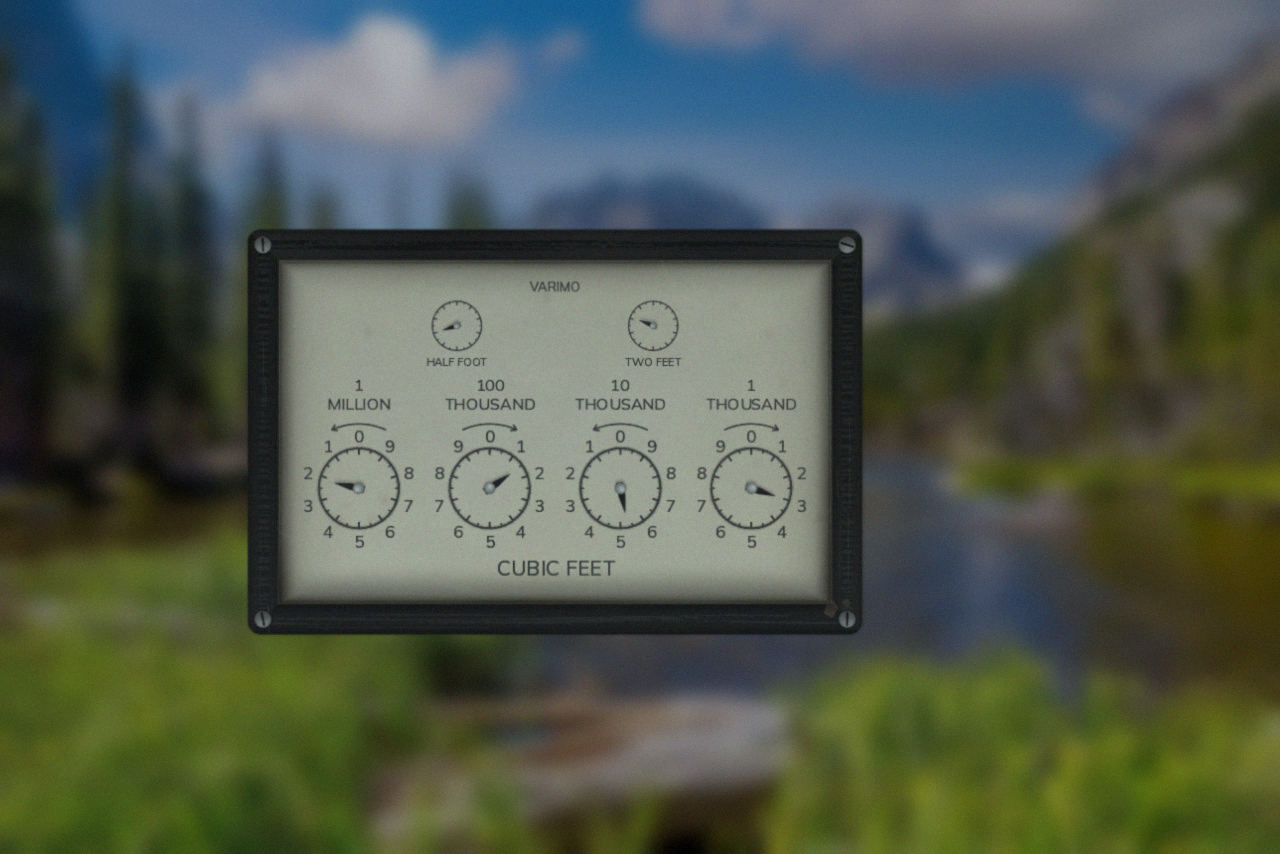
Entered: 215300 ft³
